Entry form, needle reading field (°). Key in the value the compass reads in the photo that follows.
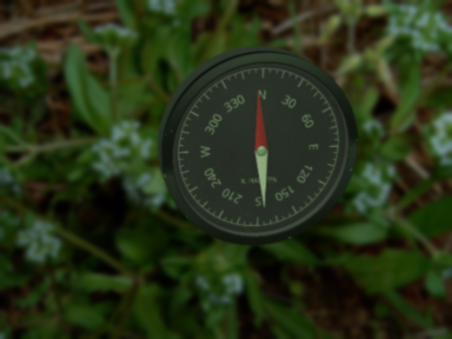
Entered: 355 °
